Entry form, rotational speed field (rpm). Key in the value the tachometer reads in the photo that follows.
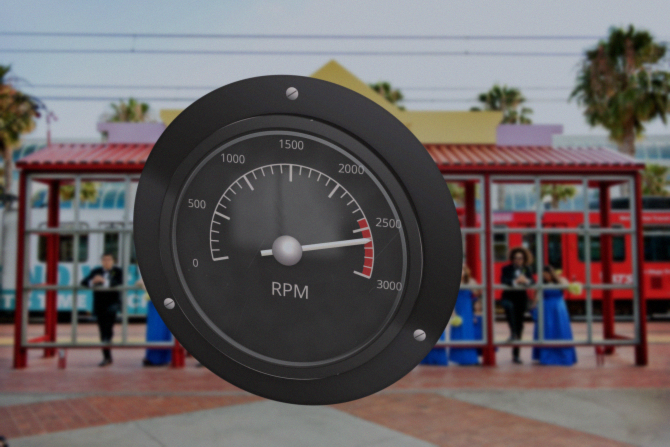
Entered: 2600 rpm
